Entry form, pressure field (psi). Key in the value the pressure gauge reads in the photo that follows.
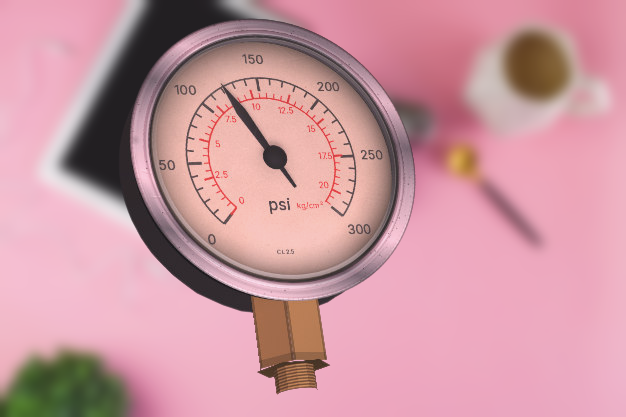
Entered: 120 psi
